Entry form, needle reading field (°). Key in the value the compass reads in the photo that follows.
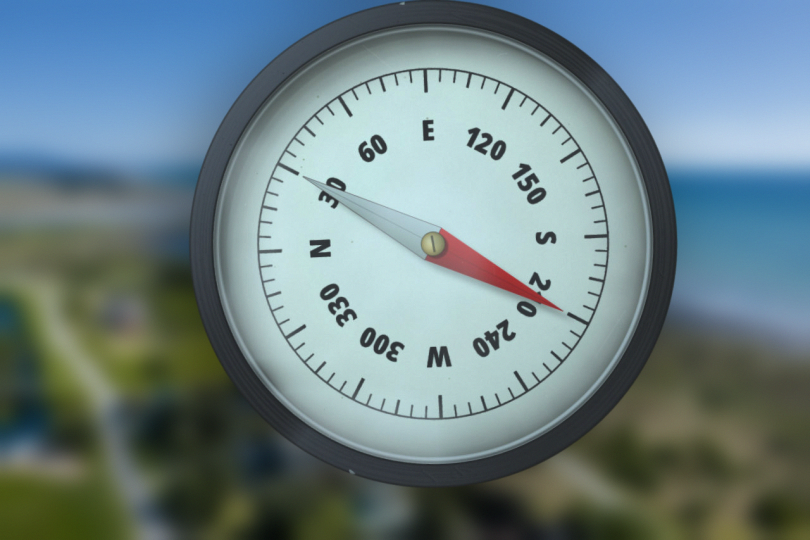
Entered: 210 °
